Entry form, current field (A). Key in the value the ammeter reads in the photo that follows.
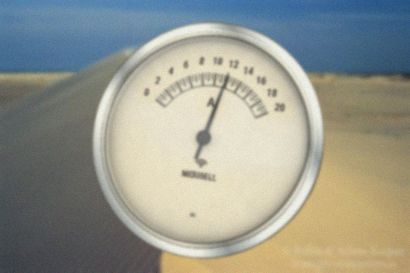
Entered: 12 A
